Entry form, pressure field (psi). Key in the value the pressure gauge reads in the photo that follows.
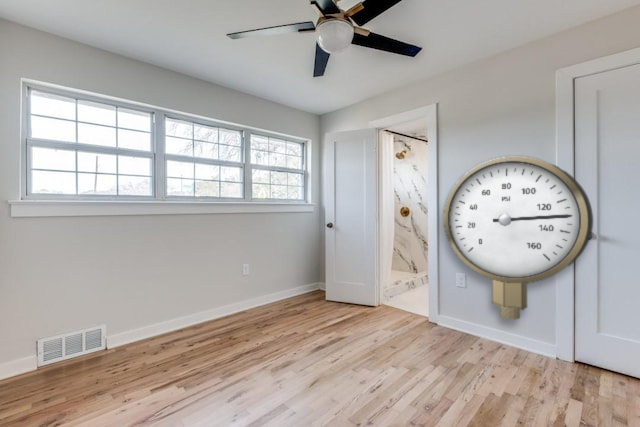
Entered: 130 psi
